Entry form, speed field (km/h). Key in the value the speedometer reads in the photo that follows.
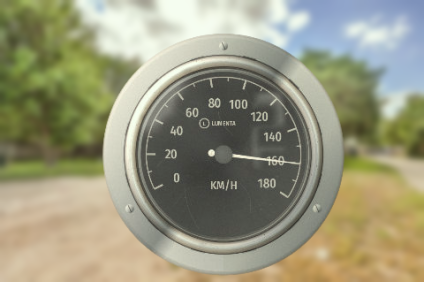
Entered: 160 km/h
